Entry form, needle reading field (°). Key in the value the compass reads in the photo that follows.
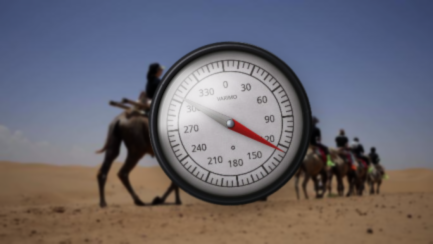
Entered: 125 °
